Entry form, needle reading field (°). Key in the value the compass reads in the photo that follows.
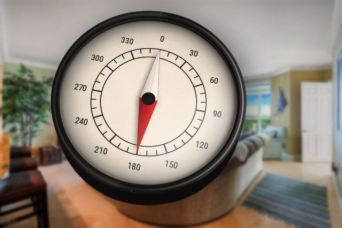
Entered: 180 °
